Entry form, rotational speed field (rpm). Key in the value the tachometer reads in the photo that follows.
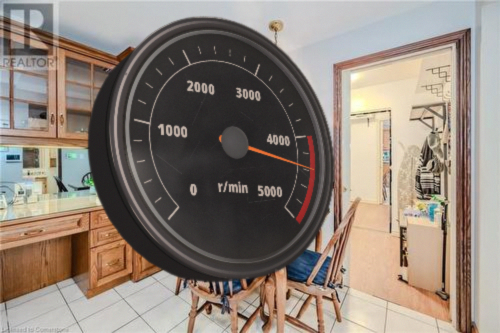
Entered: 4400 rpm
